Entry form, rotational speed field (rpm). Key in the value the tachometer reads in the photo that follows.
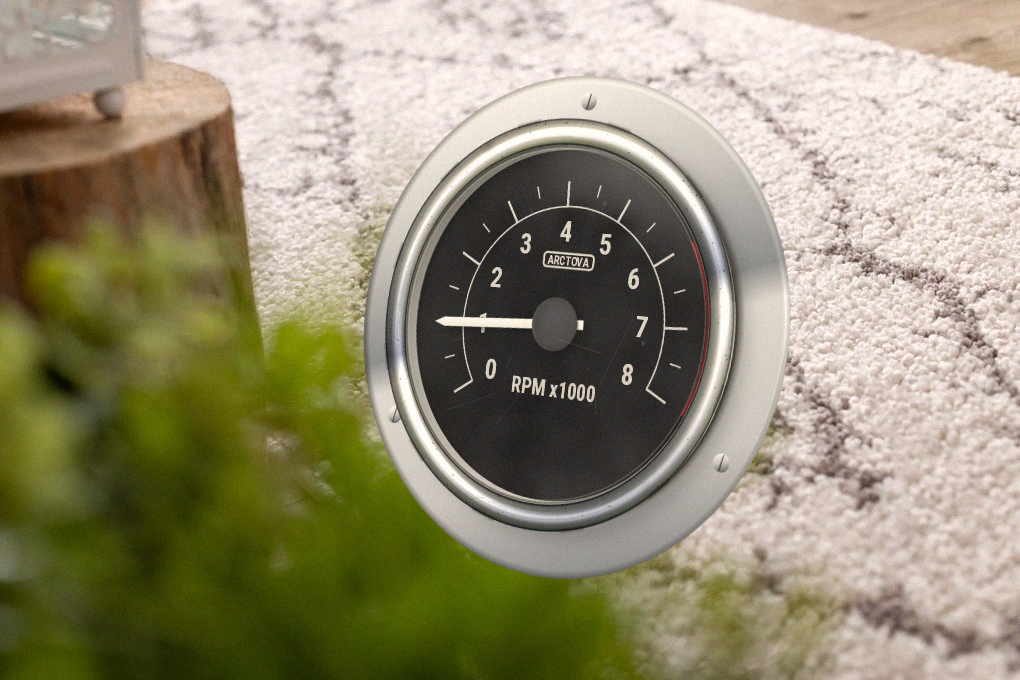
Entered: 1000 rpm
